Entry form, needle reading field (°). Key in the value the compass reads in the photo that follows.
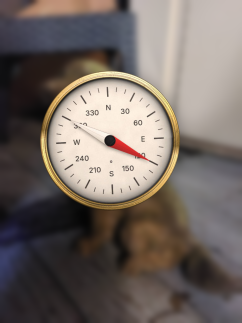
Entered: 120 °
